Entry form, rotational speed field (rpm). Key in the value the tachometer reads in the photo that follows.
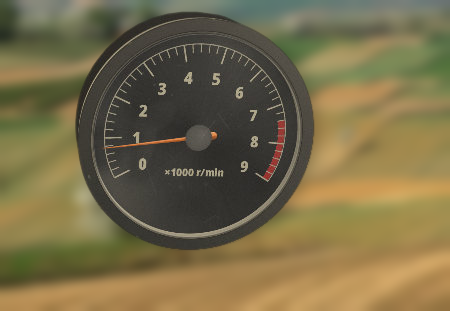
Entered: 800 rpm
